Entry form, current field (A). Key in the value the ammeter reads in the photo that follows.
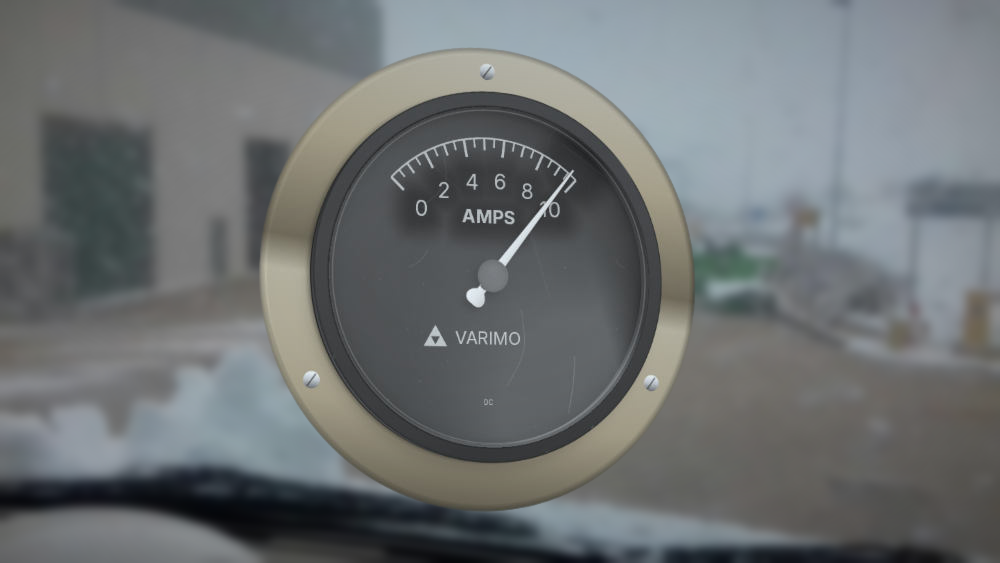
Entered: 9.5 A
